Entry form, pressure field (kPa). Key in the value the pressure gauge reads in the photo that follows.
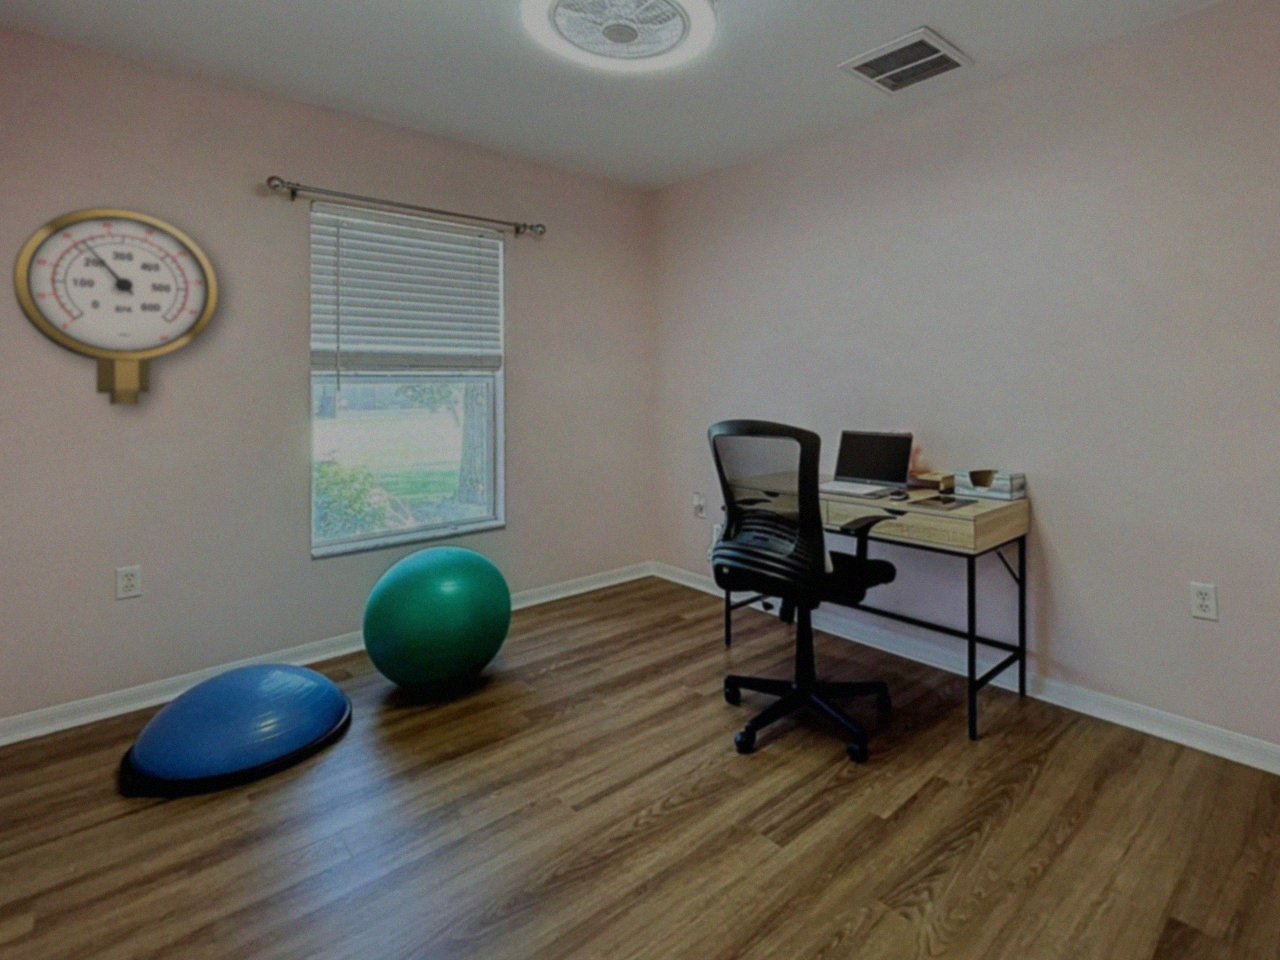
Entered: 220 kPa
